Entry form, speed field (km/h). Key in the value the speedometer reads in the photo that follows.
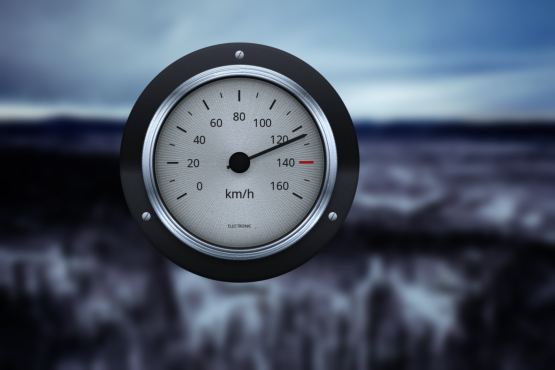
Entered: 125 km/h
